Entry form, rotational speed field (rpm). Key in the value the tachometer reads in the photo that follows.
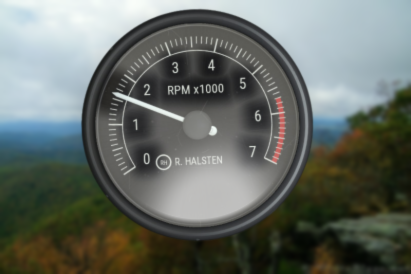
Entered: 1600 rpm
